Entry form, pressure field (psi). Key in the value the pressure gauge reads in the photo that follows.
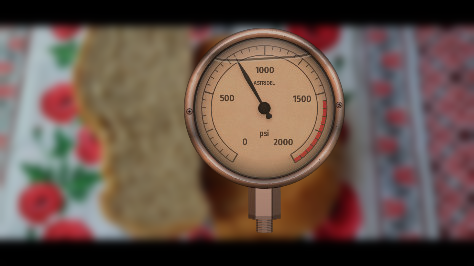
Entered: 800 psi
